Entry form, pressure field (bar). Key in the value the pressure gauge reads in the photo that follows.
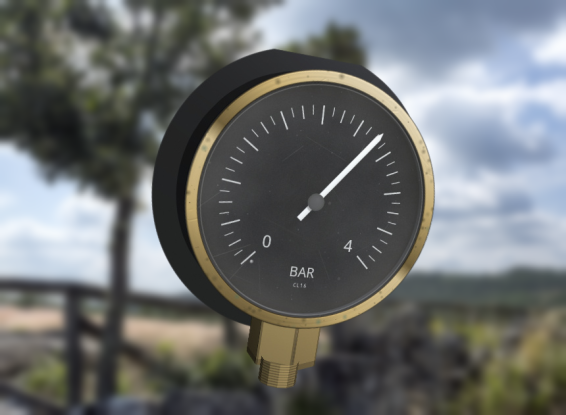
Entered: 2.6 bar
